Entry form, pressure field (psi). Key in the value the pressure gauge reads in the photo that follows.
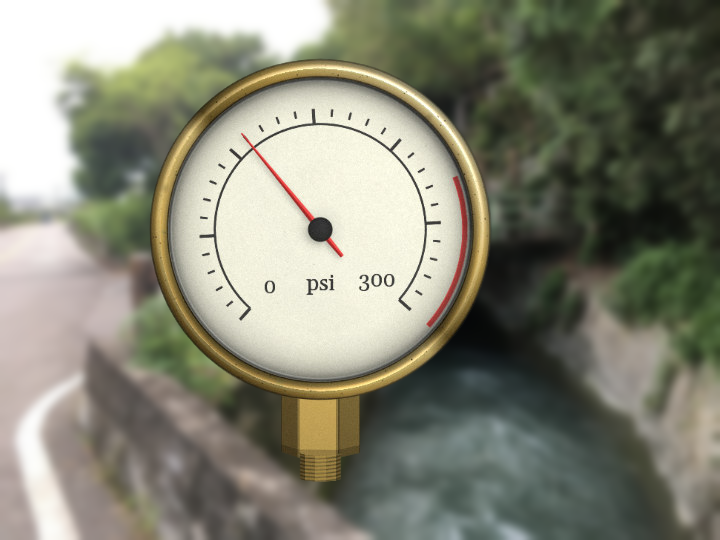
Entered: 110 psi
